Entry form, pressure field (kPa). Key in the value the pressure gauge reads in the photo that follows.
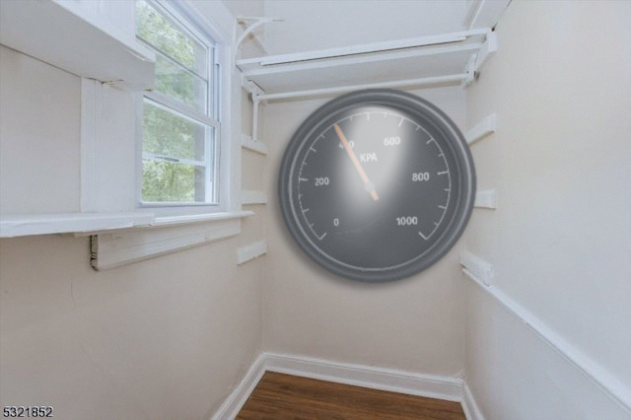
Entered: 400 kPa
